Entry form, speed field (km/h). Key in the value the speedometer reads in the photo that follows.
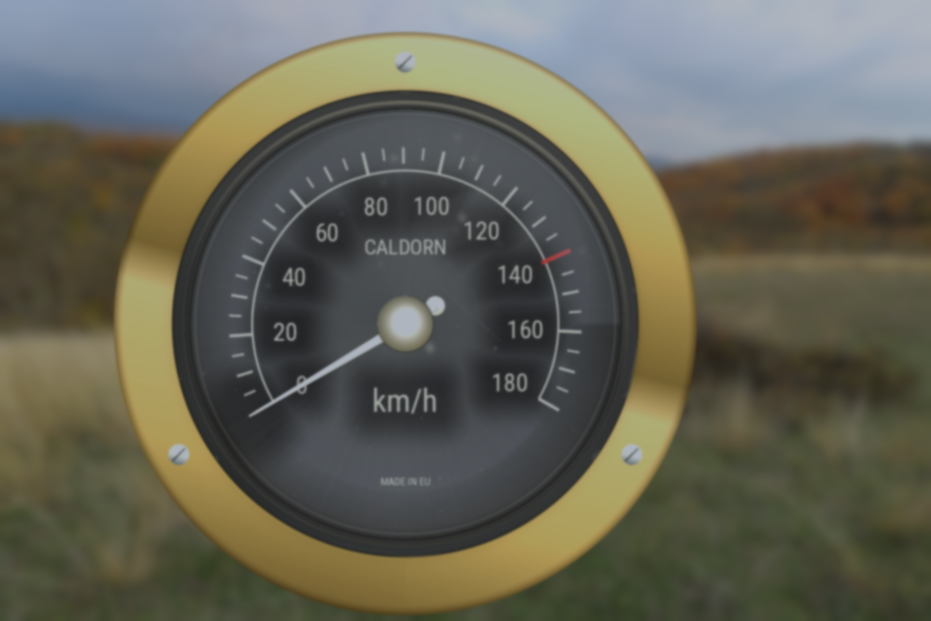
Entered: 0 km/h
